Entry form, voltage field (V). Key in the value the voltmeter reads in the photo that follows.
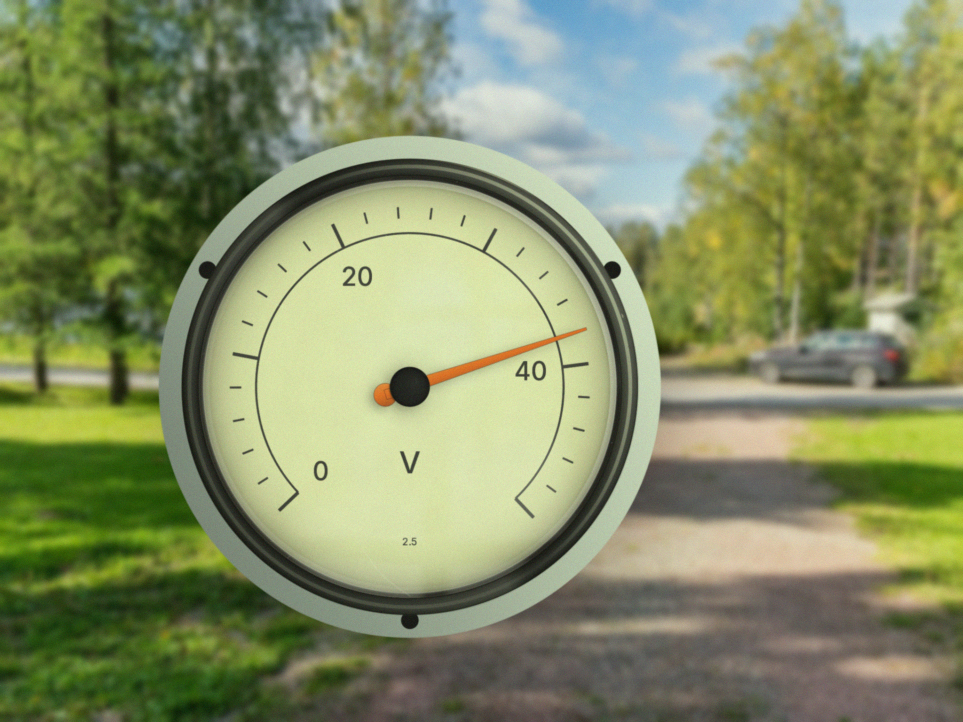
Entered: 38 V
